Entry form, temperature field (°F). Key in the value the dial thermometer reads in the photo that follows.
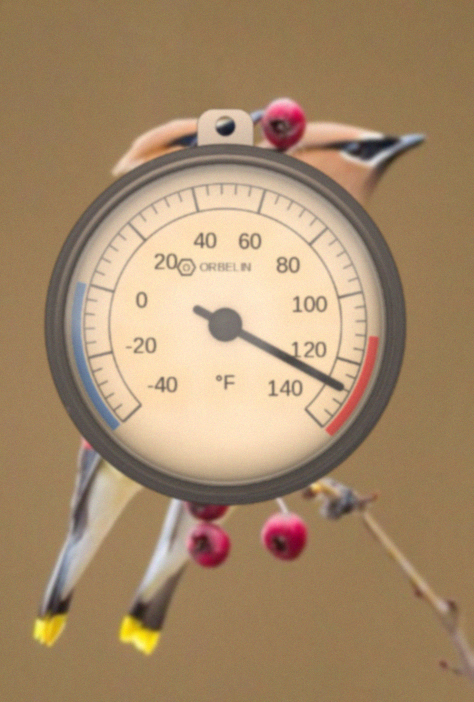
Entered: 128 °F
